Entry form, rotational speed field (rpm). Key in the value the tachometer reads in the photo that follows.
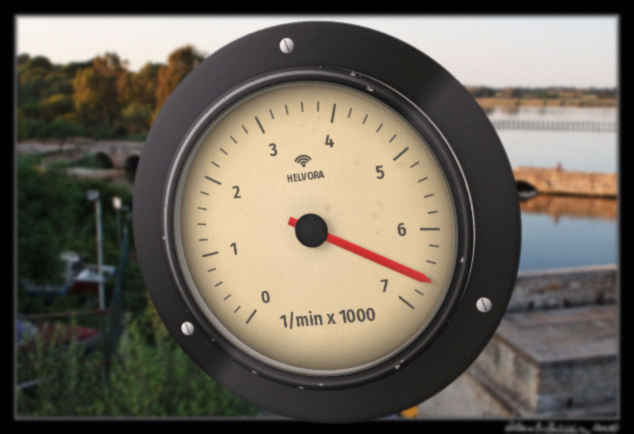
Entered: 6600 rpm
